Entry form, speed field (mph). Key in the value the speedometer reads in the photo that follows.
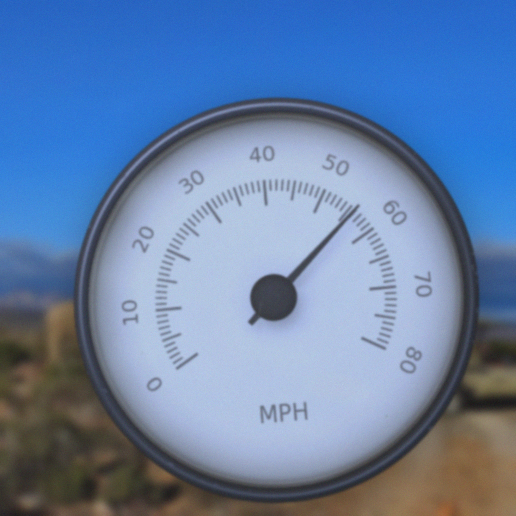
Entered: 56 mph
